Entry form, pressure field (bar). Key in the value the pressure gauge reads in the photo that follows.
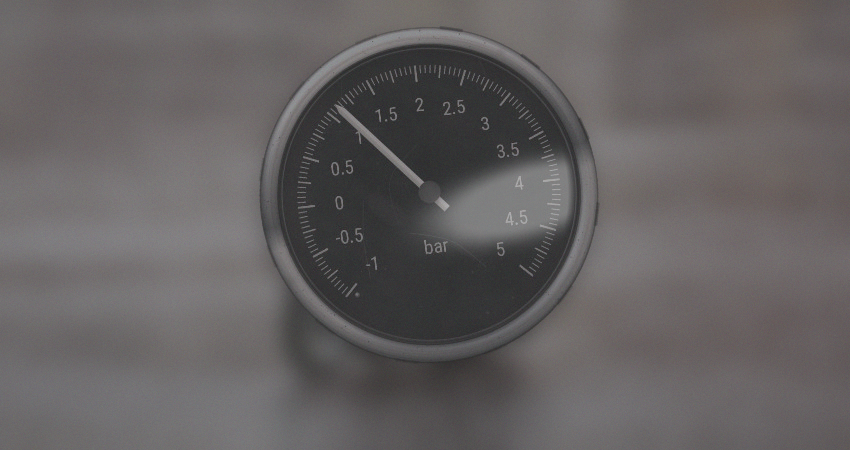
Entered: 1.1 bar
